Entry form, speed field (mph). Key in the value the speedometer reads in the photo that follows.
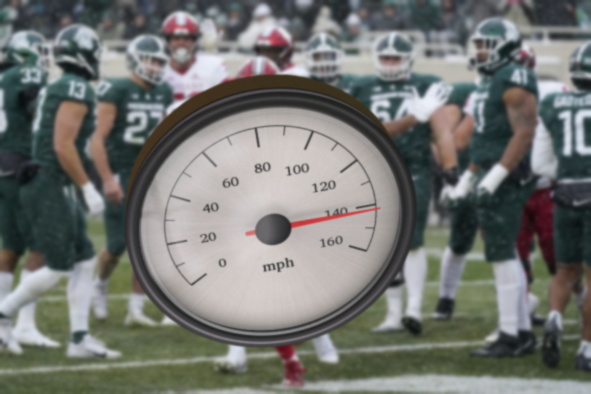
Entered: 140 mph
